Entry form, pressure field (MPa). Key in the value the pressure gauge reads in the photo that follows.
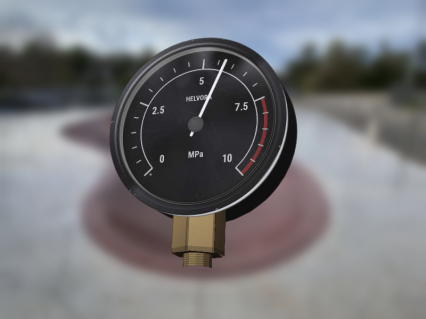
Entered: 5.75 MPa
